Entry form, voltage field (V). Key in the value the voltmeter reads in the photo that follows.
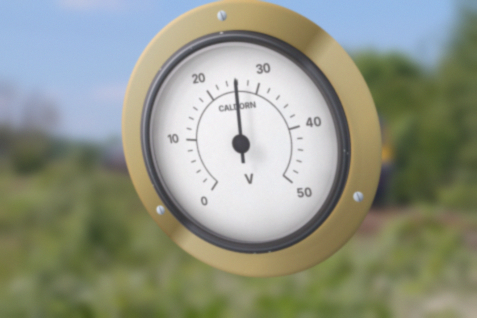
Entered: 26 V
